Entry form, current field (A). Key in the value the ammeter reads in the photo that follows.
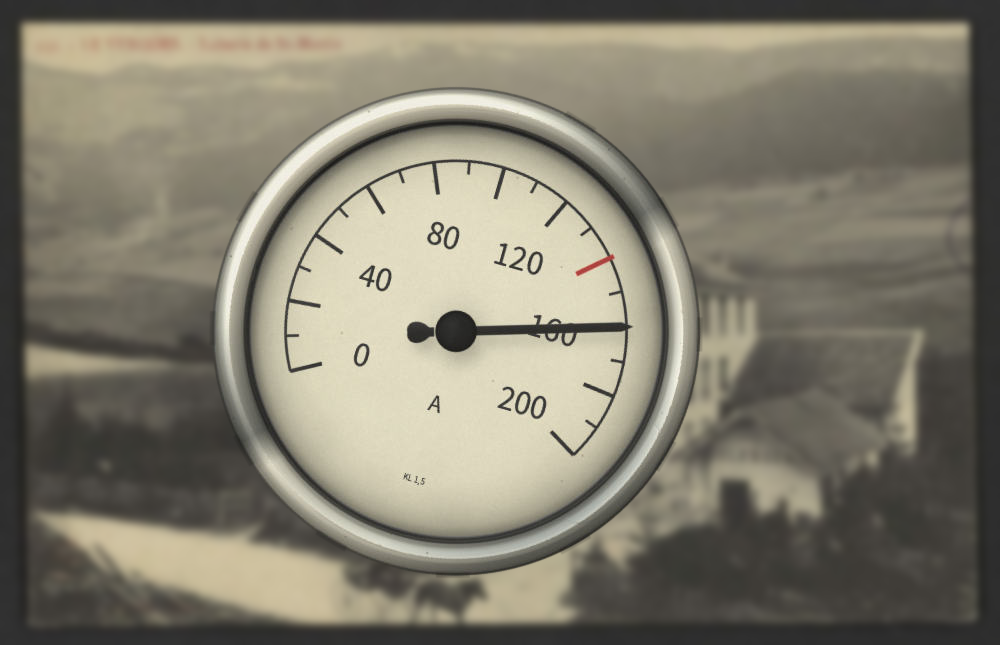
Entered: 160 A
